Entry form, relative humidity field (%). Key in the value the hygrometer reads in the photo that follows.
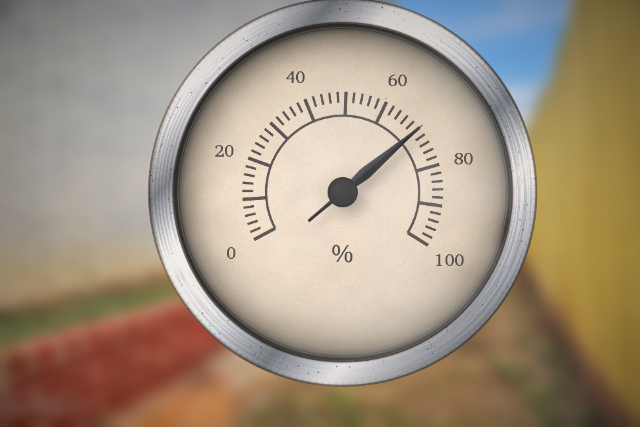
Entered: 70 %
